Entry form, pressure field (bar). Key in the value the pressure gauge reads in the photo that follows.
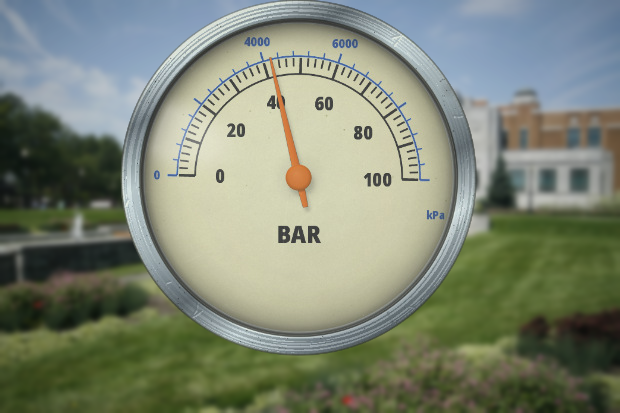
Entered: 42 bar
